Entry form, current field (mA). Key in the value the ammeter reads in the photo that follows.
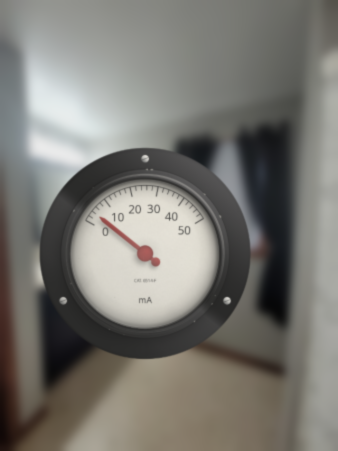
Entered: 4 mA
